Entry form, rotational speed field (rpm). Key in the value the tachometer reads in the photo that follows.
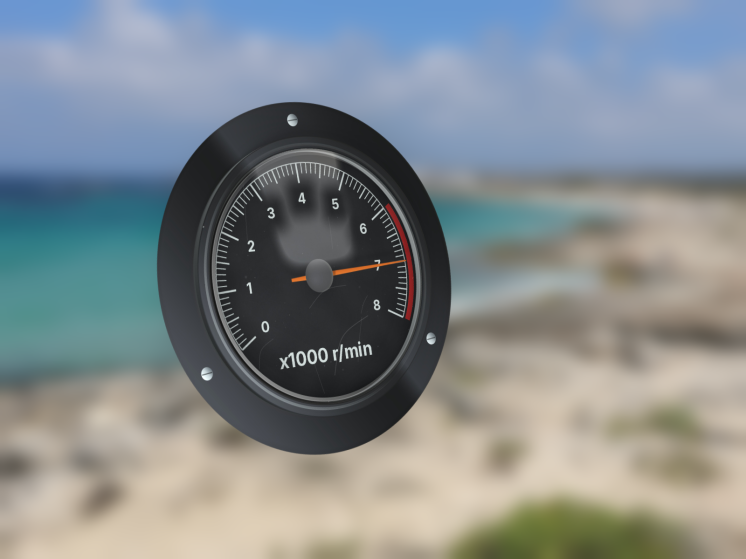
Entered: 7000 rpm
